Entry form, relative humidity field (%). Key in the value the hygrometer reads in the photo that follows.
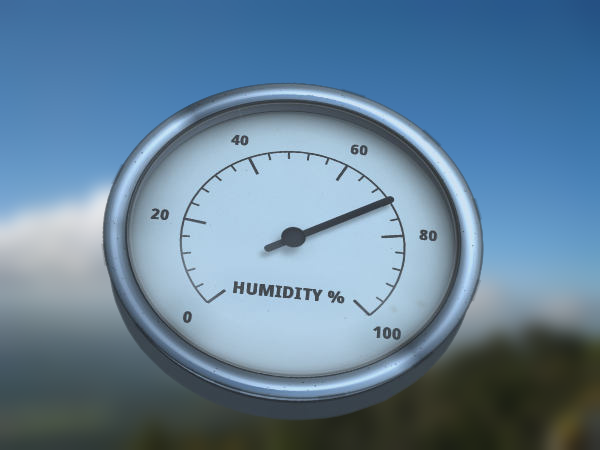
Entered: 72 %
